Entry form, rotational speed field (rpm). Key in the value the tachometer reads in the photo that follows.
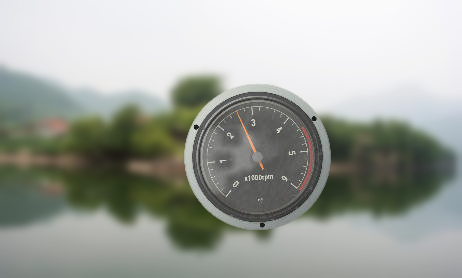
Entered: 2600 rpm
